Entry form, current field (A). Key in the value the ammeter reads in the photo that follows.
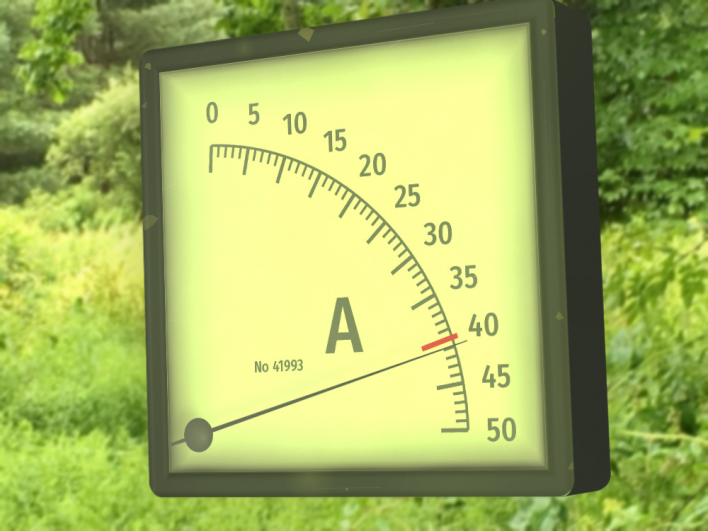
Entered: 41 A
